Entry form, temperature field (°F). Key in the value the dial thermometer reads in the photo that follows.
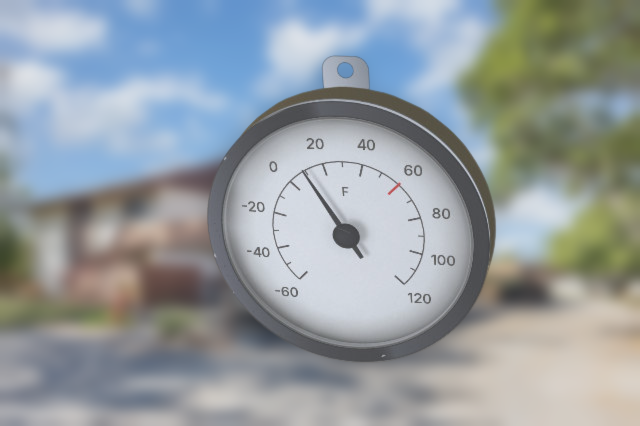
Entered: 10 °F
